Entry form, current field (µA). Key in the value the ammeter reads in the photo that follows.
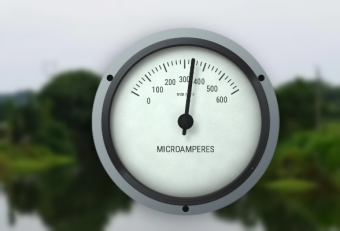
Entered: 340 µA
